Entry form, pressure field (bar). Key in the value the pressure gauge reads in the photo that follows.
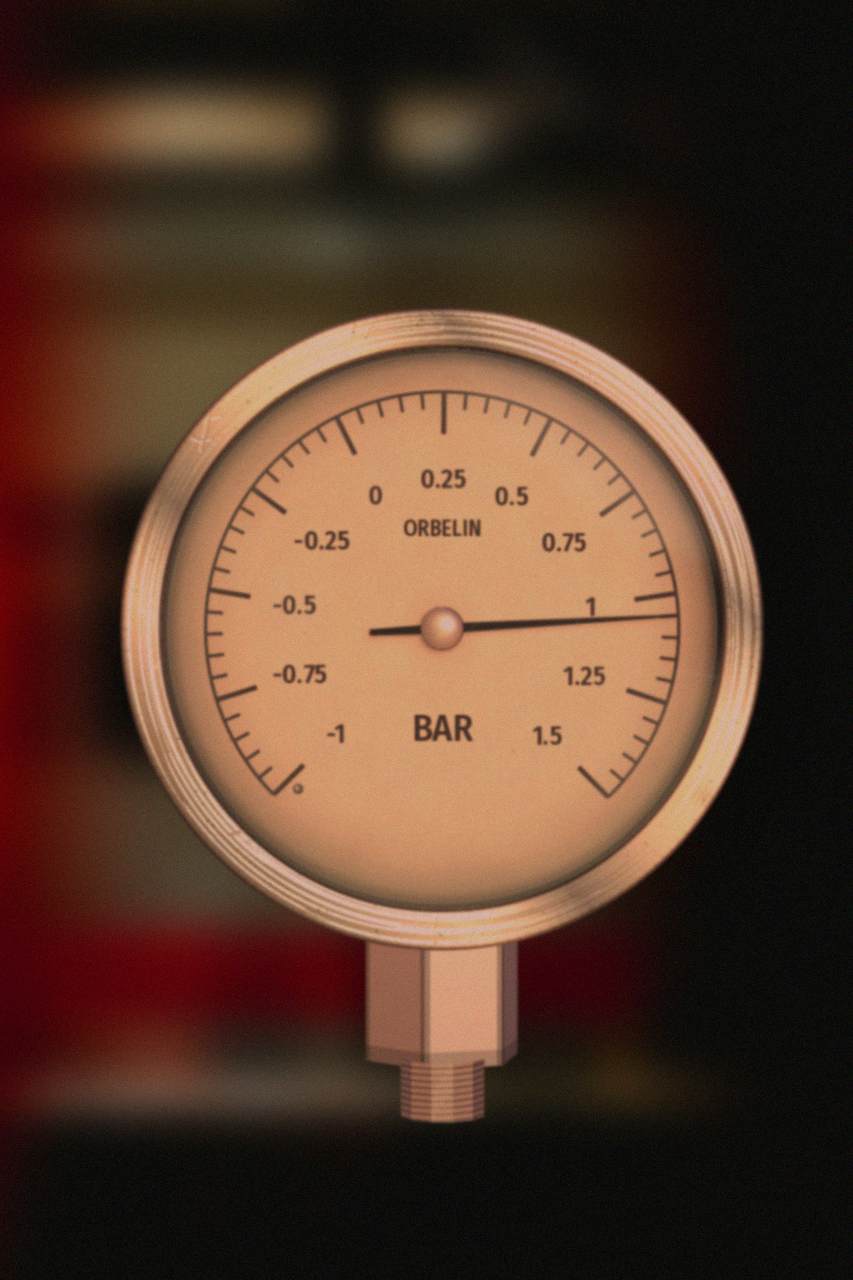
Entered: 1.05 bar
